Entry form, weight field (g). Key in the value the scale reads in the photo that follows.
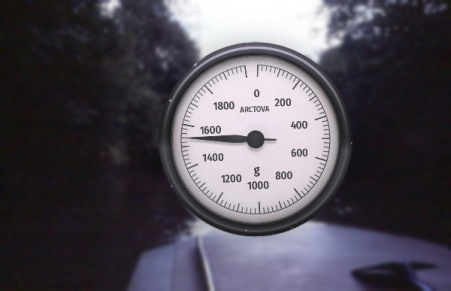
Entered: 1540 g
